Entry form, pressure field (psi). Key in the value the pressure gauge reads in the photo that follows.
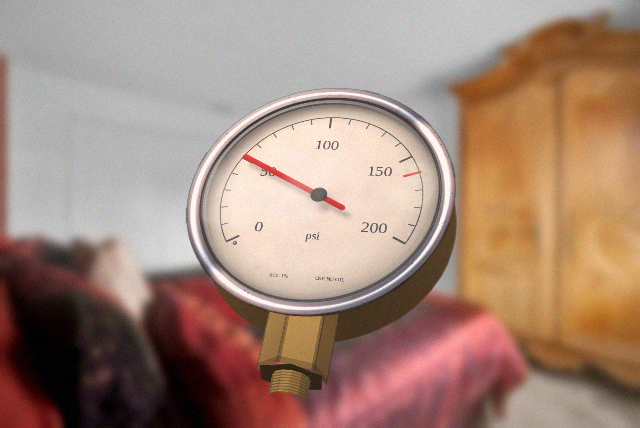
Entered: 50 psi
